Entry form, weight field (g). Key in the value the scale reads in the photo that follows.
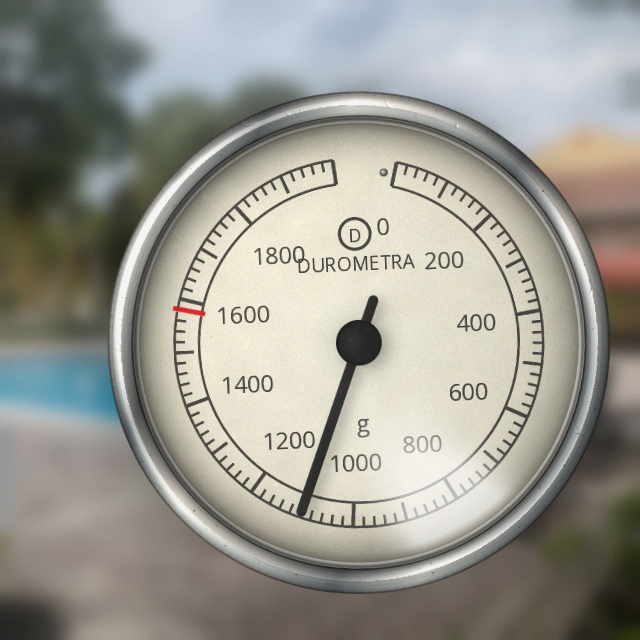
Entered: 1100 g
